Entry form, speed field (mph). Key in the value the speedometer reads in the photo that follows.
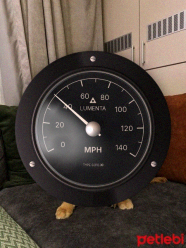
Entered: 40 mph
